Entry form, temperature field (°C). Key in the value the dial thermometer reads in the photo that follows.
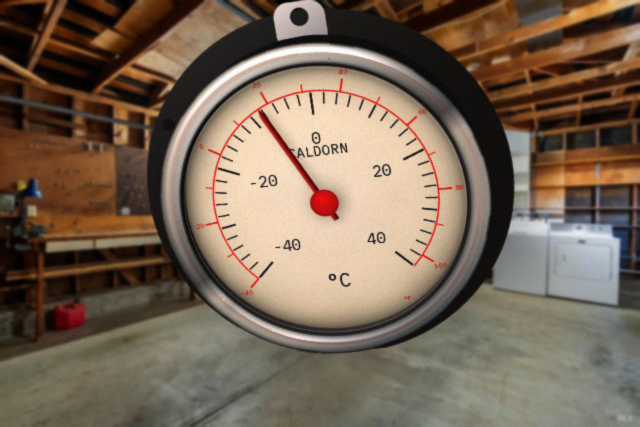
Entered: -8 °C
